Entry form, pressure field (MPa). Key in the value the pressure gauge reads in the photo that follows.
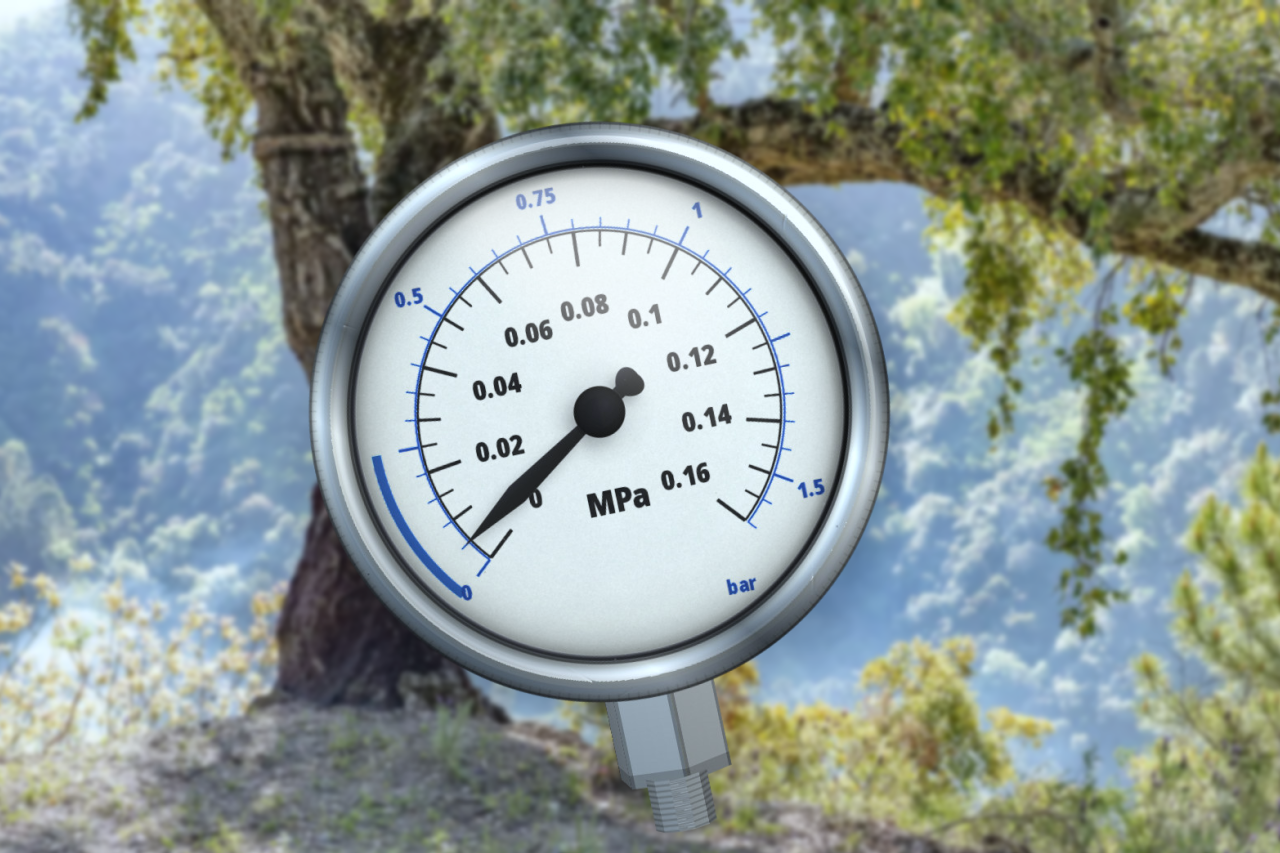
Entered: 0.005 MPa
